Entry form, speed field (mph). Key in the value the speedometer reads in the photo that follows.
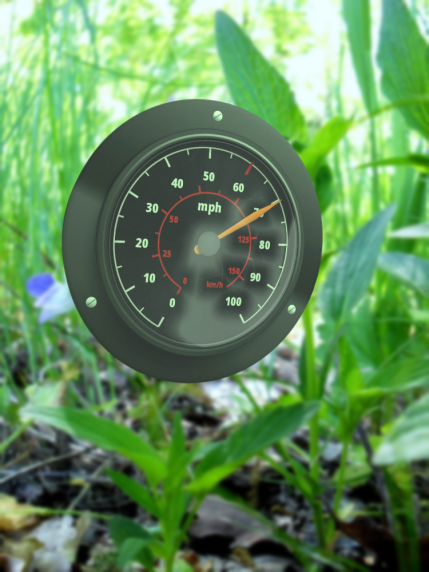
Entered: 70 mph
